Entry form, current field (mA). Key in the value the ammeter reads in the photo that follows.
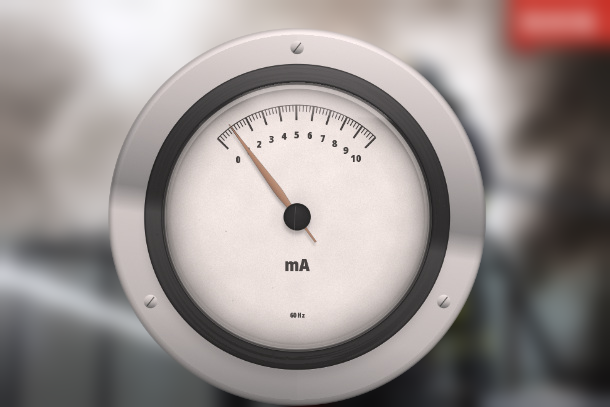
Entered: 1 mA
